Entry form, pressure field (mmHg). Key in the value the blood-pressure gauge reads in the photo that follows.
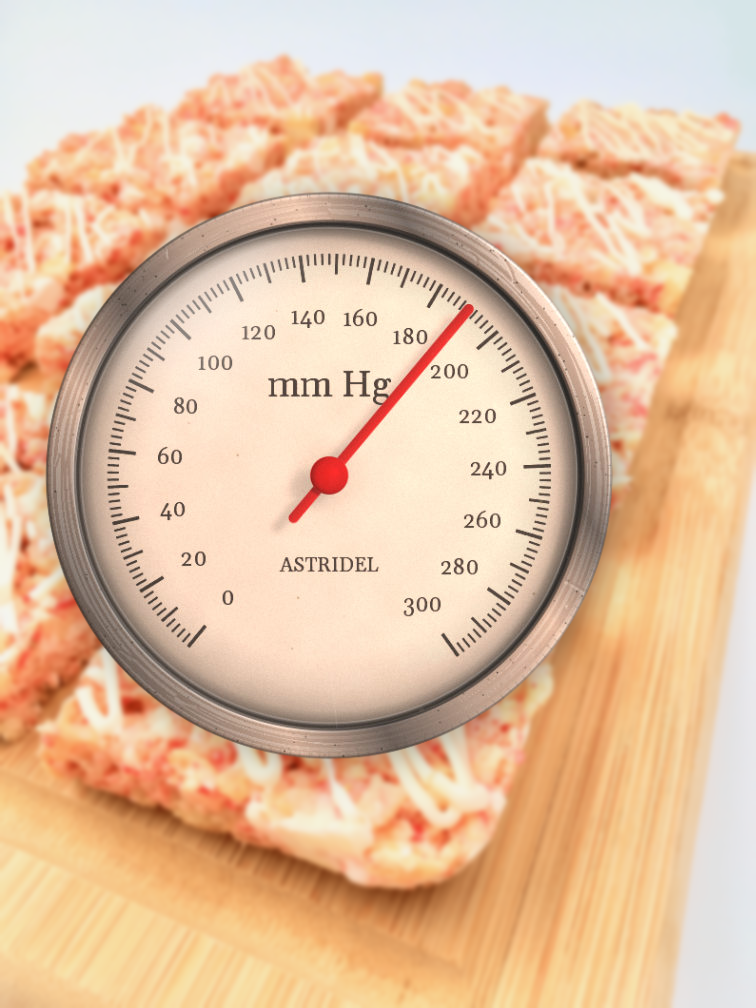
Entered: 190 mmHg
